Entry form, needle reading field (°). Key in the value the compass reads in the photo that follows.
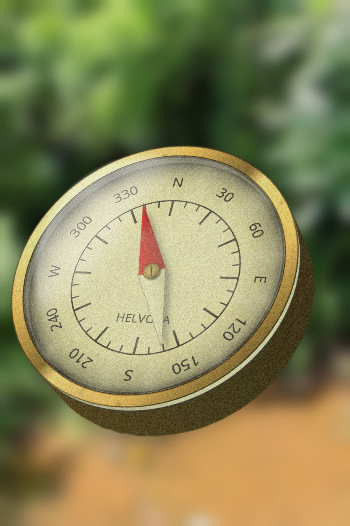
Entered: 340 °
